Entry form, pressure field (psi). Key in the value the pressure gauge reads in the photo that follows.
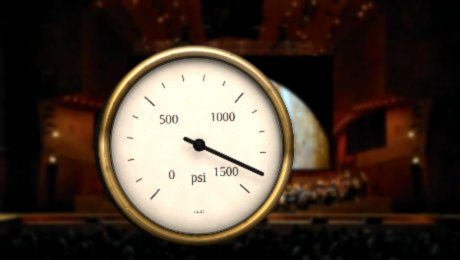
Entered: 1400 psi
